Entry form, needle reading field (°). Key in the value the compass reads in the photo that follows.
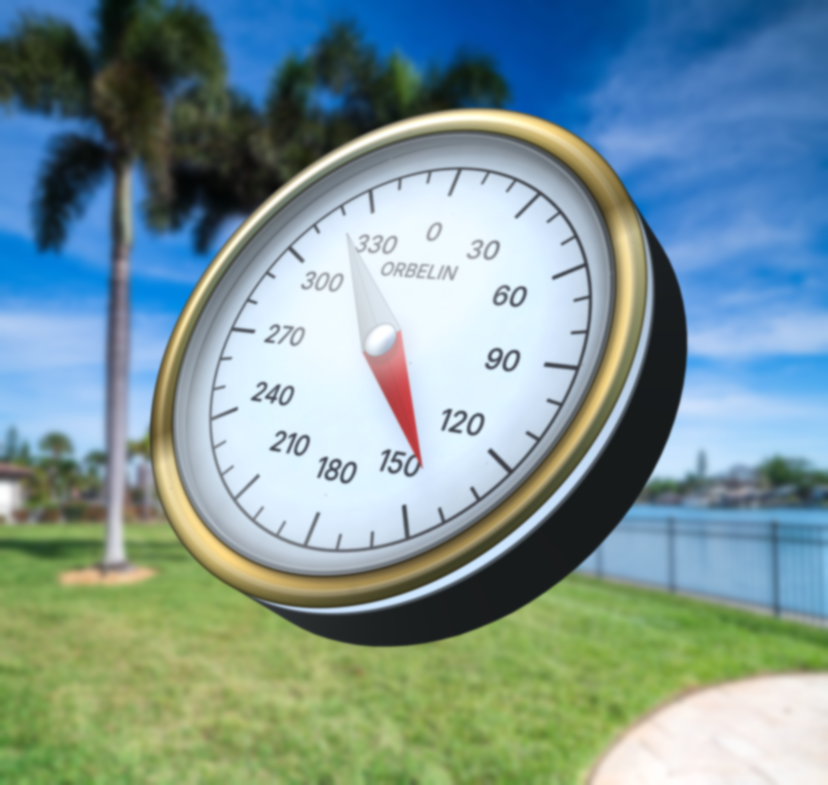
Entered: 140 °
